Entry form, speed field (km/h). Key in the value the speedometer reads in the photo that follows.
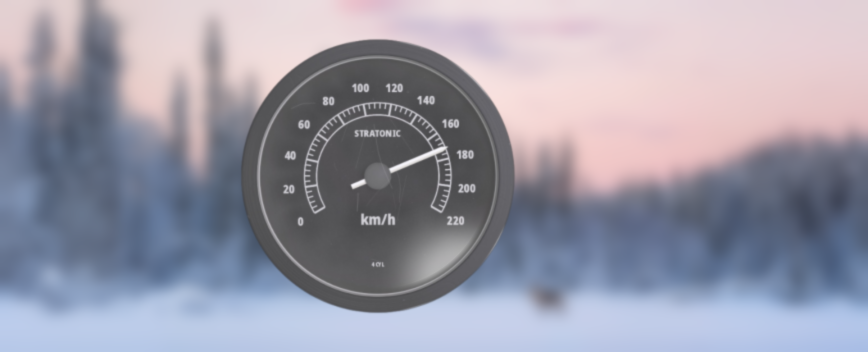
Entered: 172 km/h
